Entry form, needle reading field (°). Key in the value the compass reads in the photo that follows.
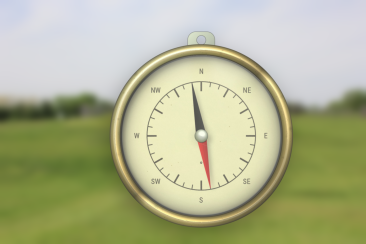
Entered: 170 °
